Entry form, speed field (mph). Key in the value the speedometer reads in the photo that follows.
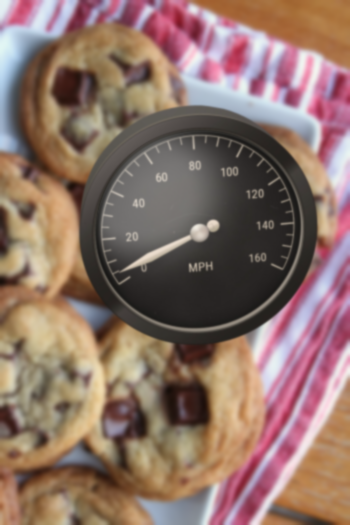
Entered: 5 mph
